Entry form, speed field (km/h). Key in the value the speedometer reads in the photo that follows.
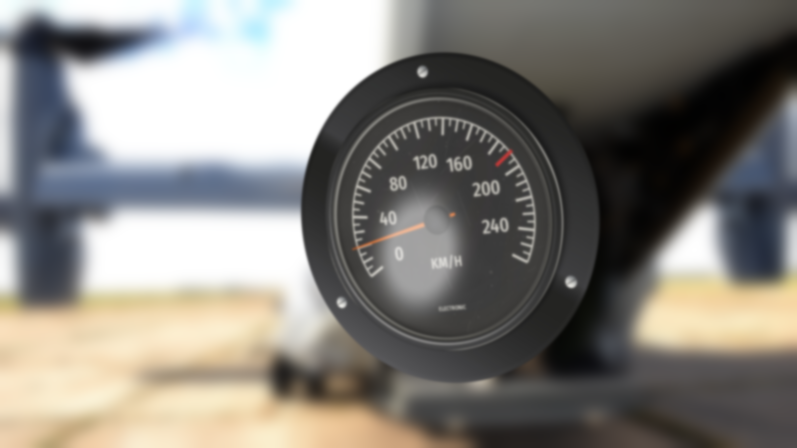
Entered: 20 km/h
